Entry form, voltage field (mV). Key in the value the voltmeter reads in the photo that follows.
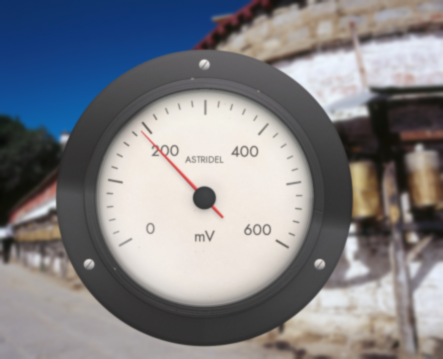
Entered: 190 mV
